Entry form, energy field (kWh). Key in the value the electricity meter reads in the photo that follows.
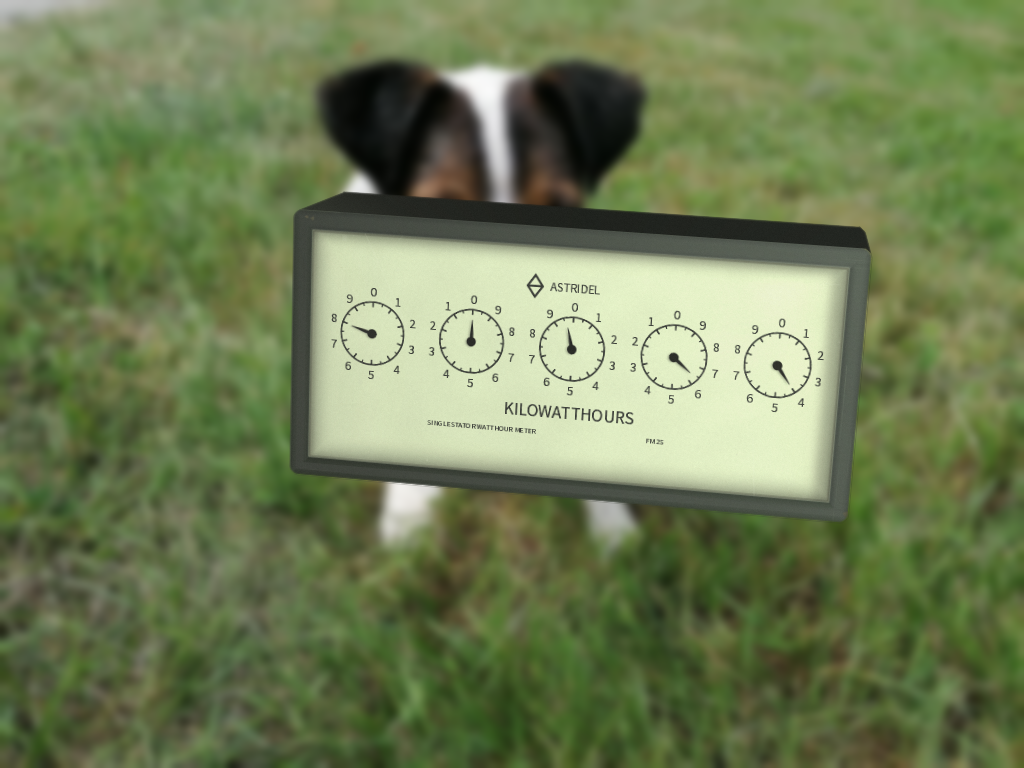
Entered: 79964 kWh
